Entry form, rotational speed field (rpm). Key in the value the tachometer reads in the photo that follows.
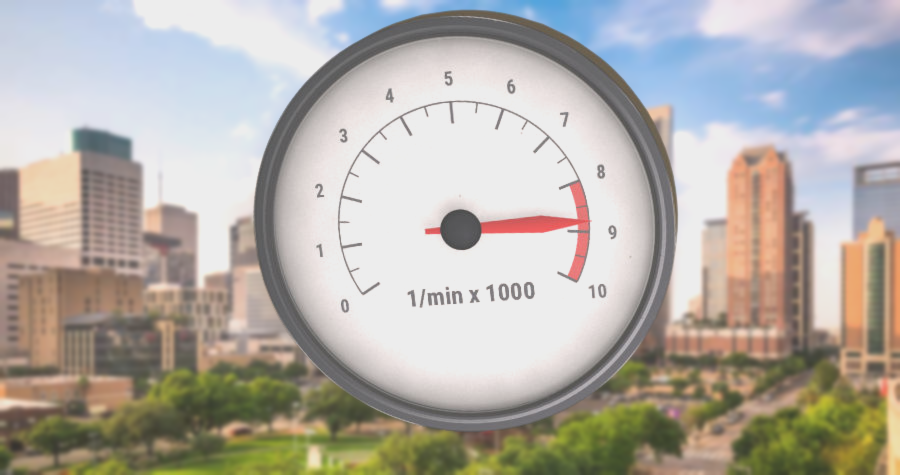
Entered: 8750 rpm
